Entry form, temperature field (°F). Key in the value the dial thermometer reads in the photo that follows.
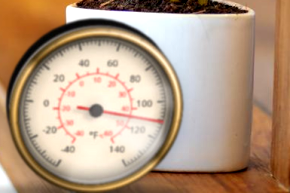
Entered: 110 °F
